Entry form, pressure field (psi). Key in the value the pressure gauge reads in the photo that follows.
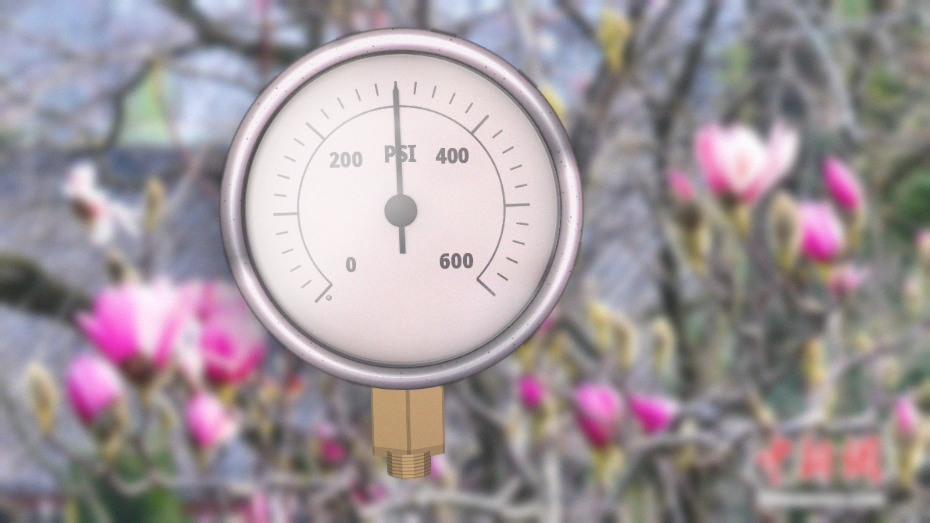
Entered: 300 psi
